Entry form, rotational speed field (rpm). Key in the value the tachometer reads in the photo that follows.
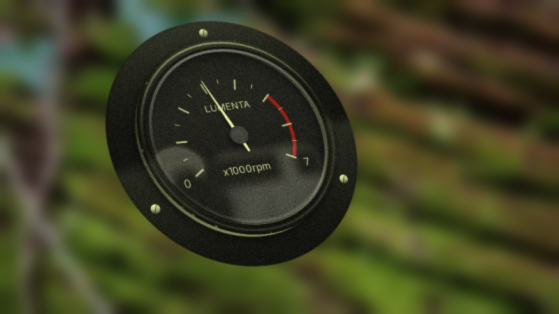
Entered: 3000 rpm
